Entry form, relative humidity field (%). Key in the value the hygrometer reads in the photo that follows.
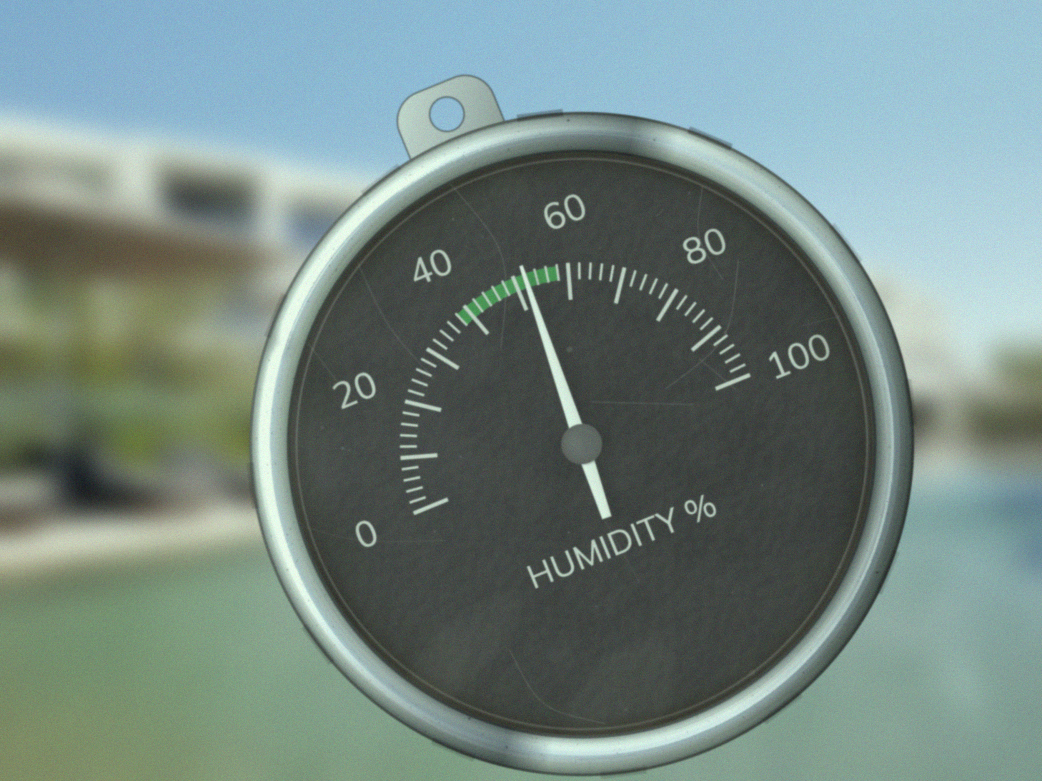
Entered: 52 %
